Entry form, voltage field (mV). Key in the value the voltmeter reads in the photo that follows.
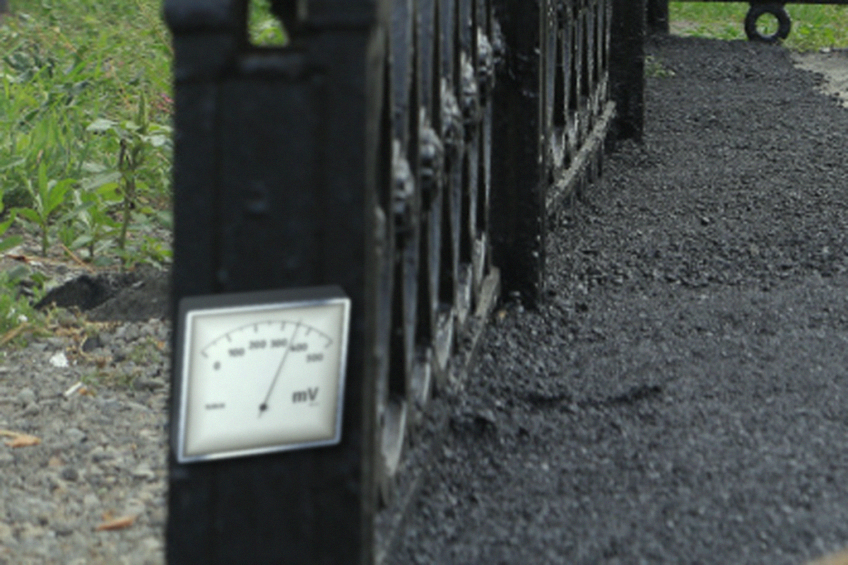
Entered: 350 mV
